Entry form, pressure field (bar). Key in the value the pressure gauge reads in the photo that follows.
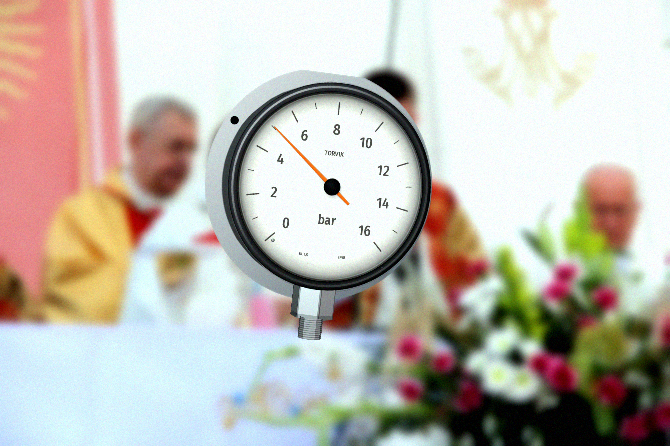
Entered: 5 bar
